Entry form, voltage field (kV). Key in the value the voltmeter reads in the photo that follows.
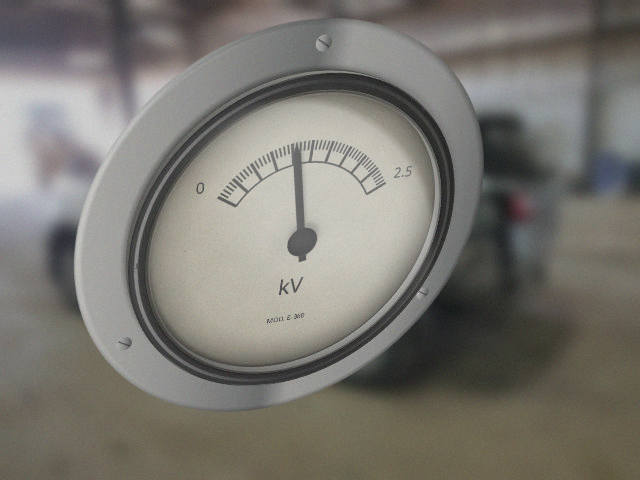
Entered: 1 kV
